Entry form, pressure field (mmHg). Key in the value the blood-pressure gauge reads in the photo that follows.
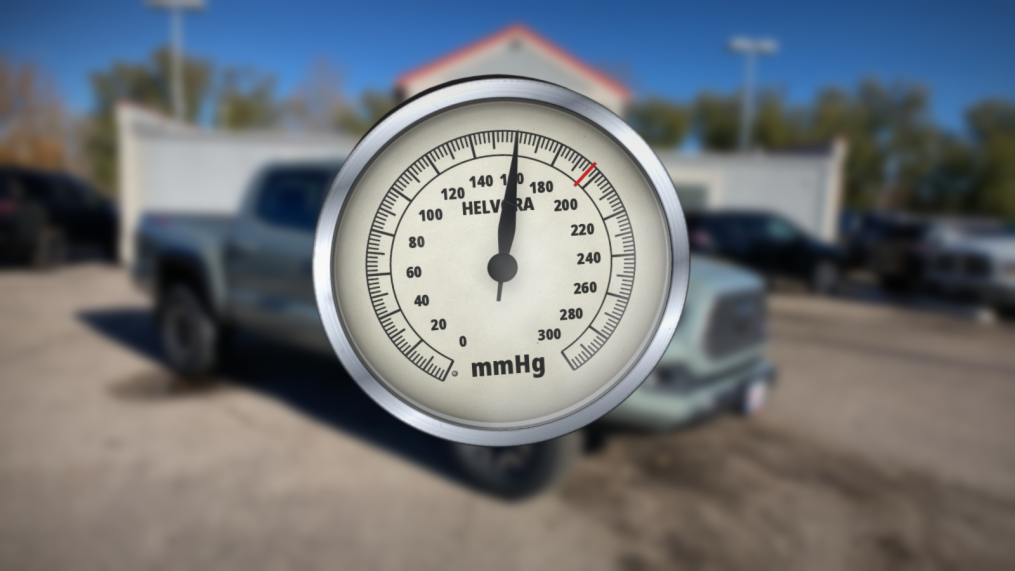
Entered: 160 mmHg
